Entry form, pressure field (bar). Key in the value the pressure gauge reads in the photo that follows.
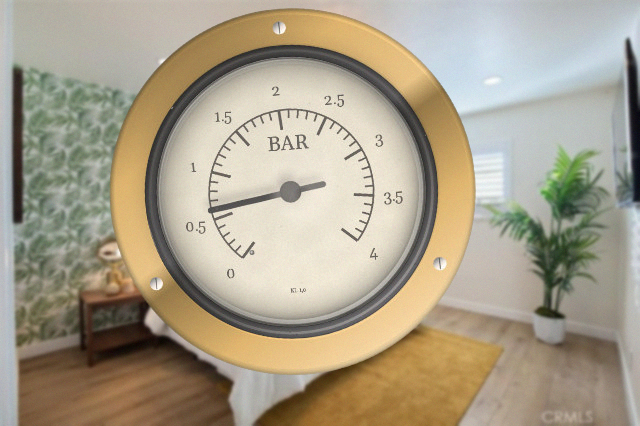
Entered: 0.6 bar
